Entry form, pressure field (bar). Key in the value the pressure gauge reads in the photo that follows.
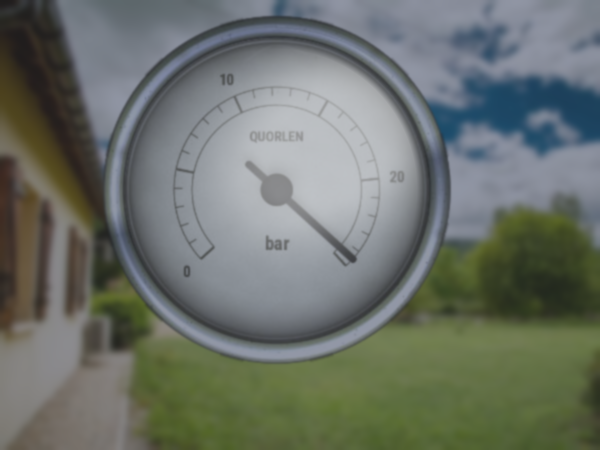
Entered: 24.5 bar
